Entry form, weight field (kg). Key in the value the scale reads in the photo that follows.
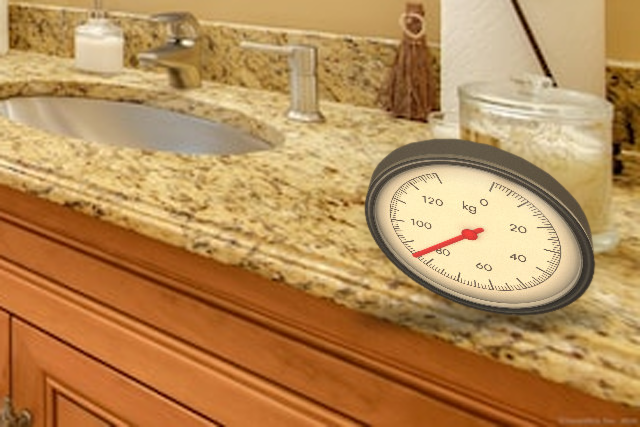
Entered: 85 kg
